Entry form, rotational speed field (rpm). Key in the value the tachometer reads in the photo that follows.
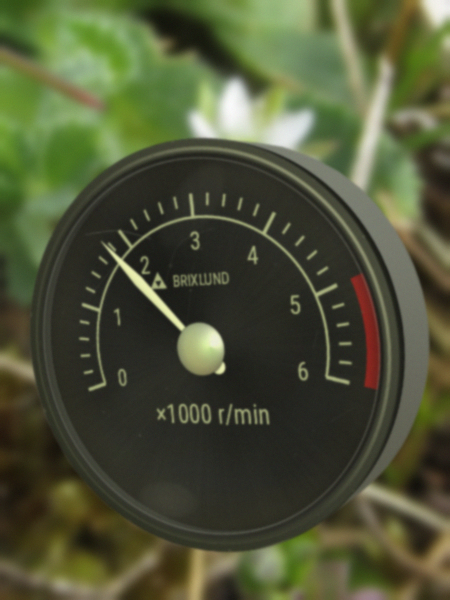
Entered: 1800 rpm
